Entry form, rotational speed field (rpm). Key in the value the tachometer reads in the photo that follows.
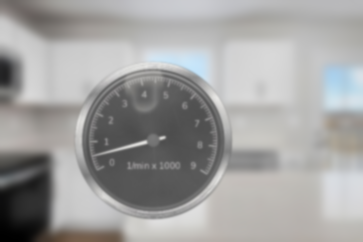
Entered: 500 rpm
